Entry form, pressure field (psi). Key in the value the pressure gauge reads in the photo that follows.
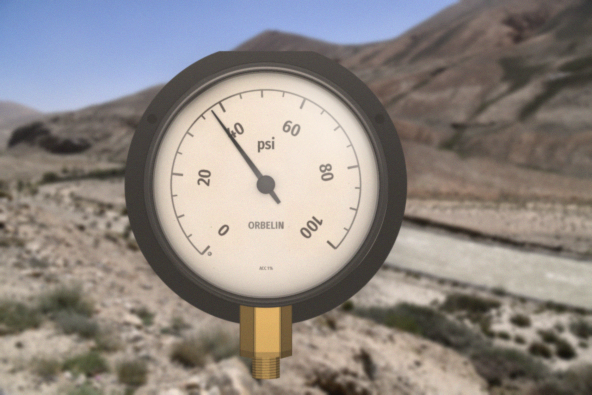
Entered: 37.5 psi
